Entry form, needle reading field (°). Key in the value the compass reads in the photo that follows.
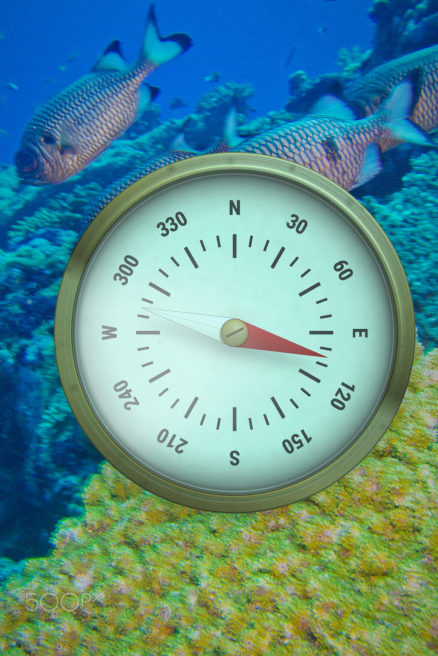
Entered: 105 °
